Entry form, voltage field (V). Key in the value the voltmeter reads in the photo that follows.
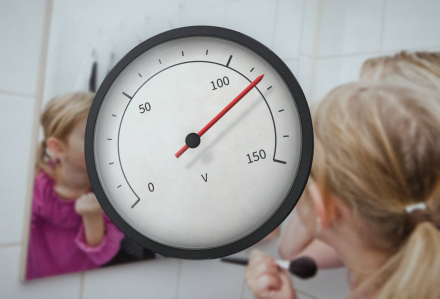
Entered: 115 V
